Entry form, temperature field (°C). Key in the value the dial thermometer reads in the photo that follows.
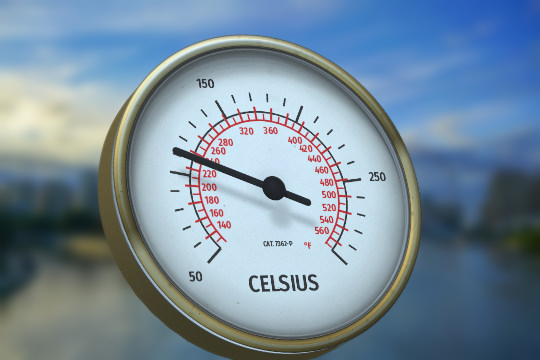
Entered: 110 °C
